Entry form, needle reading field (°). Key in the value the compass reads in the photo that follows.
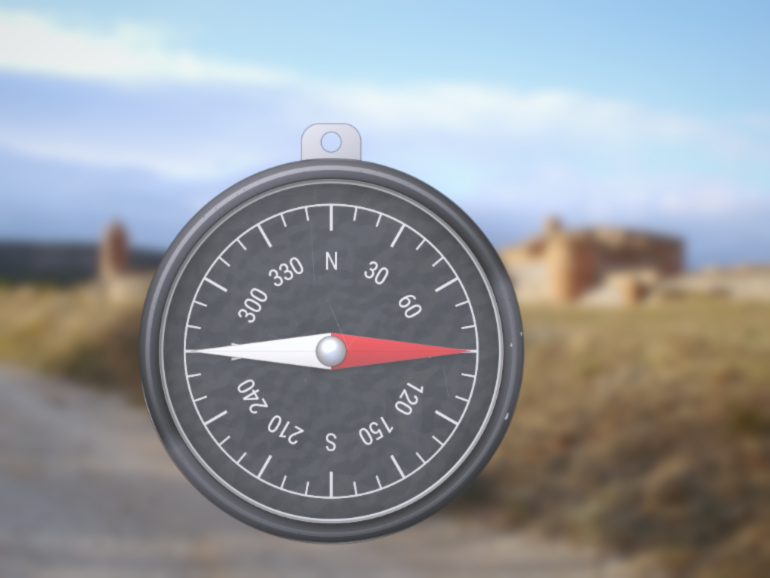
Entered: 90 °
